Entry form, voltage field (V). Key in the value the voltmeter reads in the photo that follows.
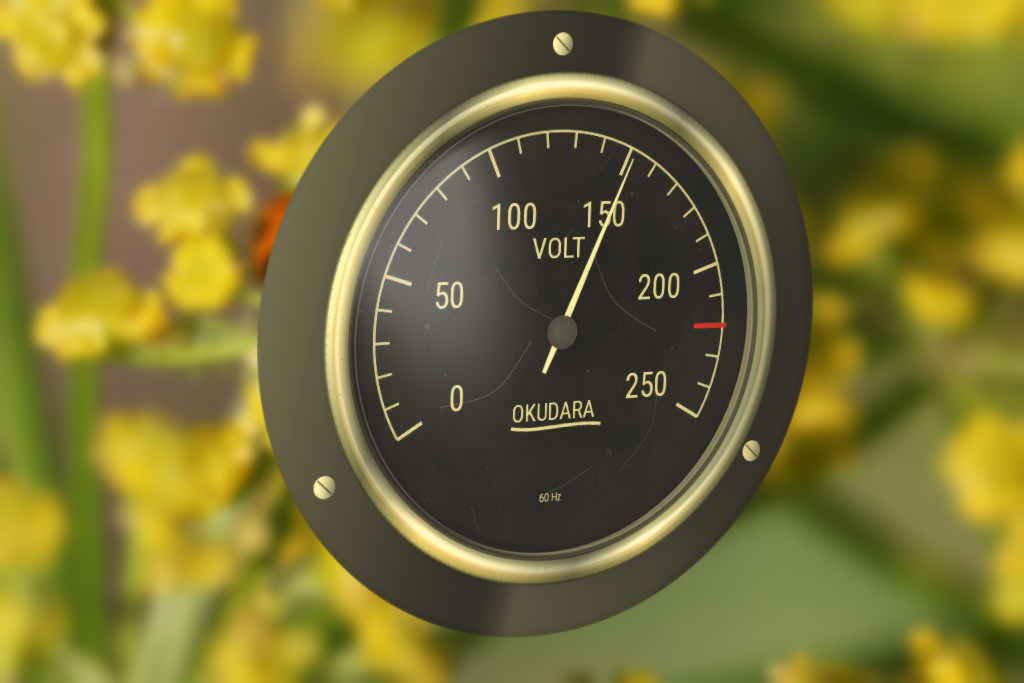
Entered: 150 V
